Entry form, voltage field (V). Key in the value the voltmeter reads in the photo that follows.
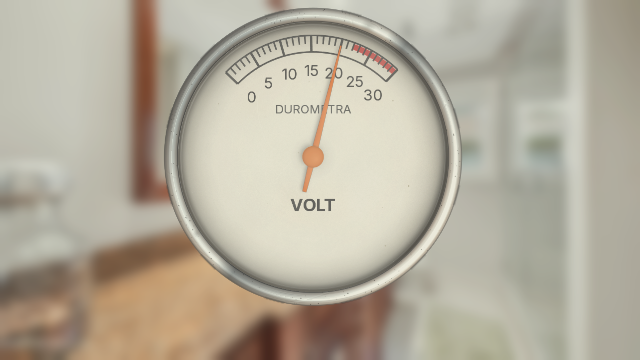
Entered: 20 V
